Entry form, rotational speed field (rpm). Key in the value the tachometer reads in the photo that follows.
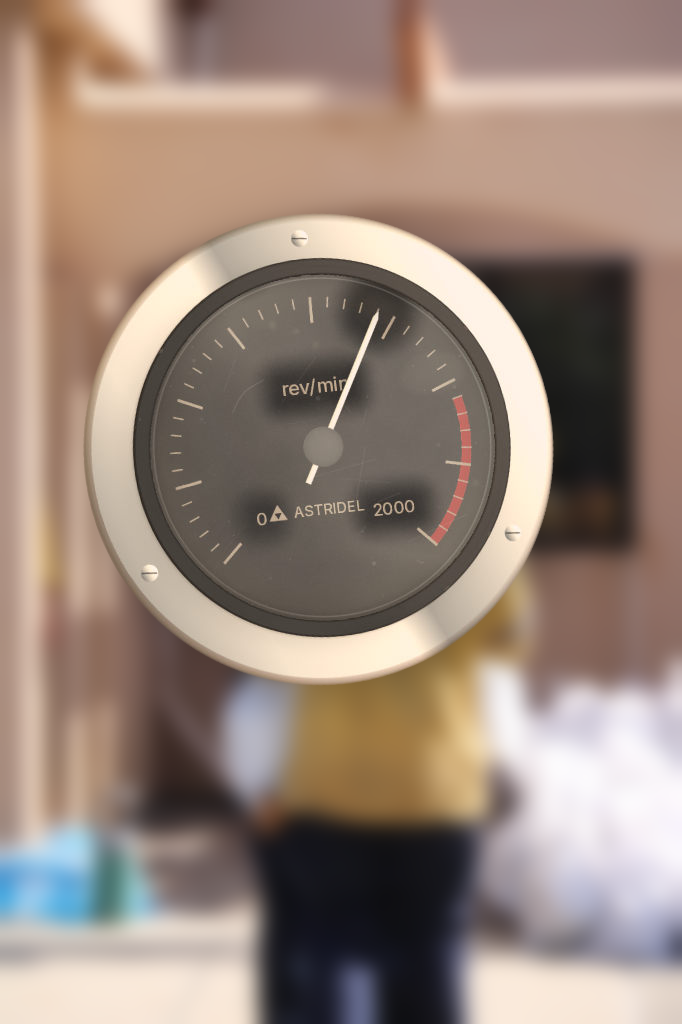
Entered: 1200 rpm
